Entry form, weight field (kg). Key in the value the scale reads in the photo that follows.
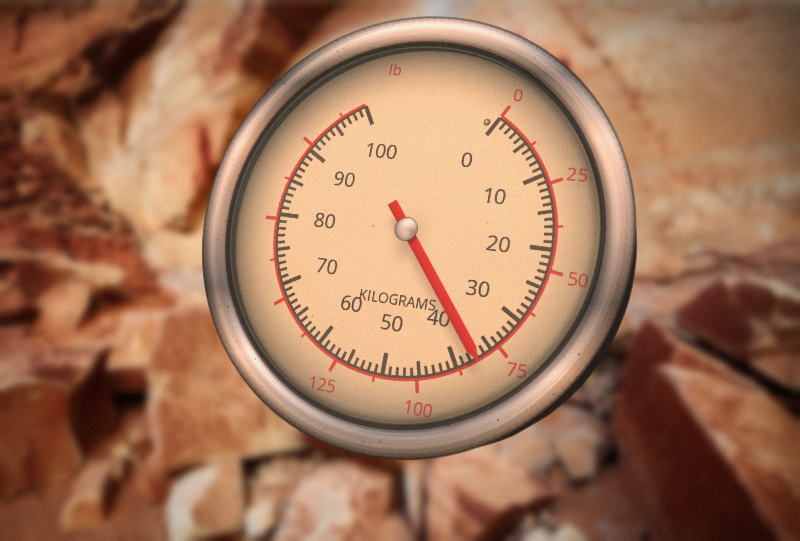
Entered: 37 kg
